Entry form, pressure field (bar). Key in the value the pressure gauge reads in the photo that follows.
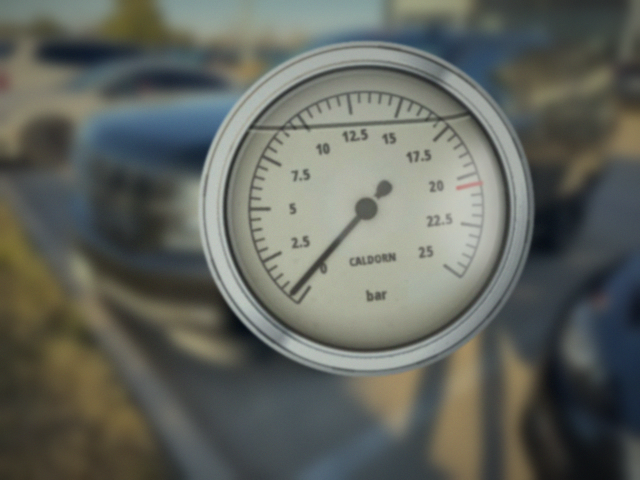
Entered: 0.5 bar
